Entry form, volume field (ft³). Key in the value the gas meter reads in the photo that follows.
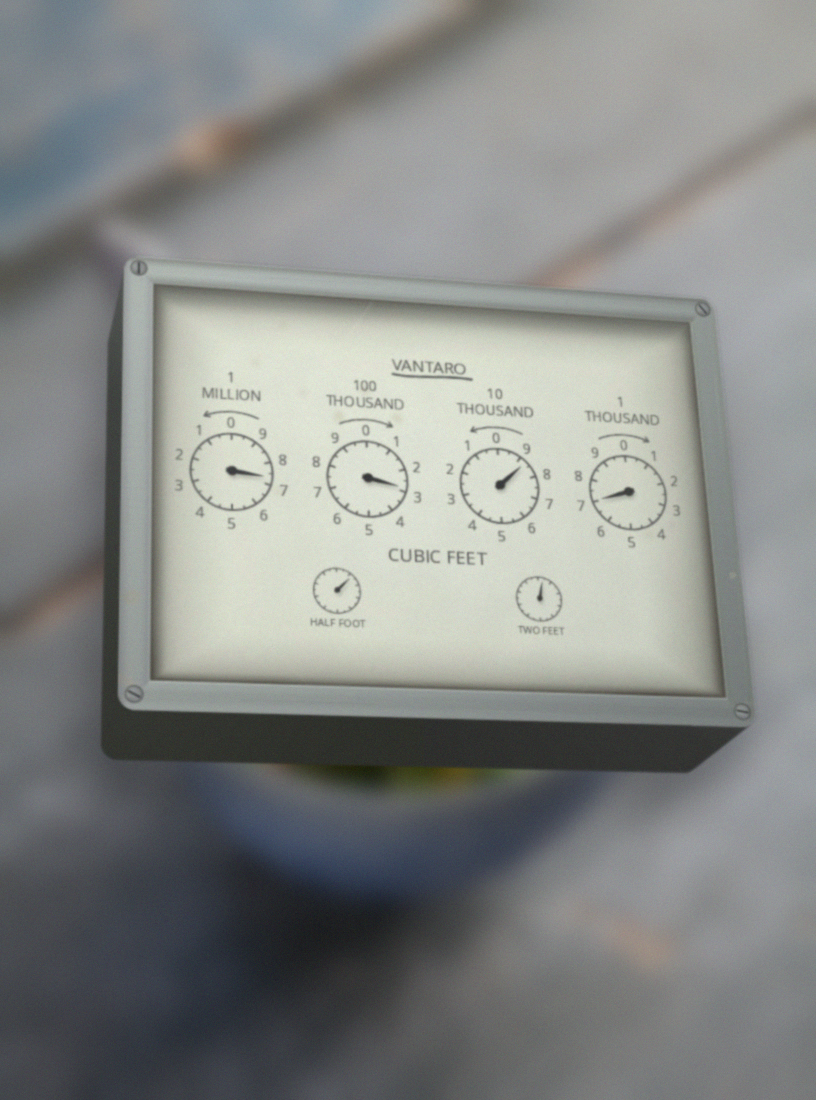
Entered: 728700 ft³
